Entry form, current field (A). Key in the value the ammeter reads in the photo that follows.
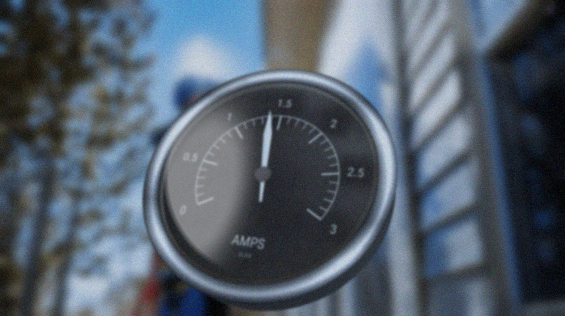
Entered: 1.4 A
